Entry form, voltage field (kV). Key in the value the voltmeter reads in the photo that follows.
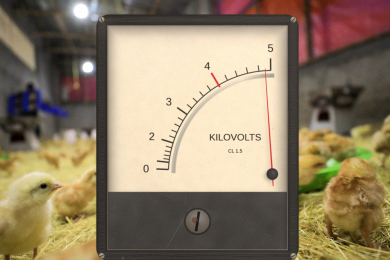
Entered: 4.9 kV
